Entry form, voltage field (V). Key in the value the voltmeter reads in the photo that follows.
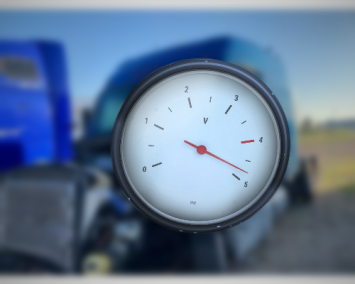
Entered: 4.75 V
